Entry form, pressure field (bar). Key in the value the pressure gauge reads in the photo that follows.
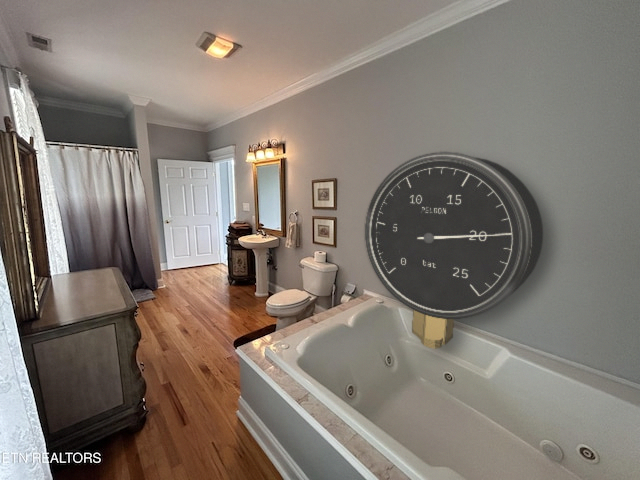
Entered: 20 bar
